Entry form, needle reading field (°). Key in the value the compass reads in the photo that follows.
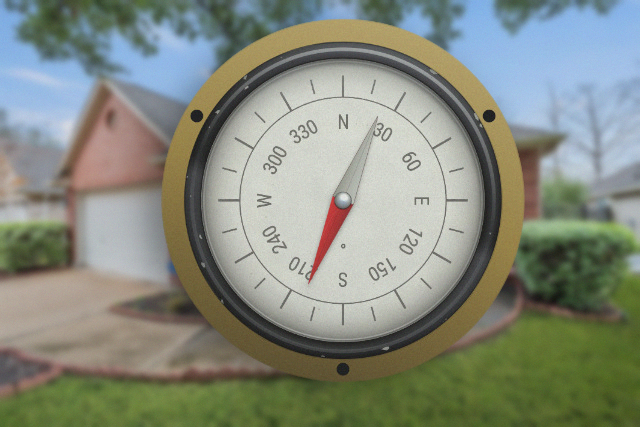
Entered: 202.5 °
